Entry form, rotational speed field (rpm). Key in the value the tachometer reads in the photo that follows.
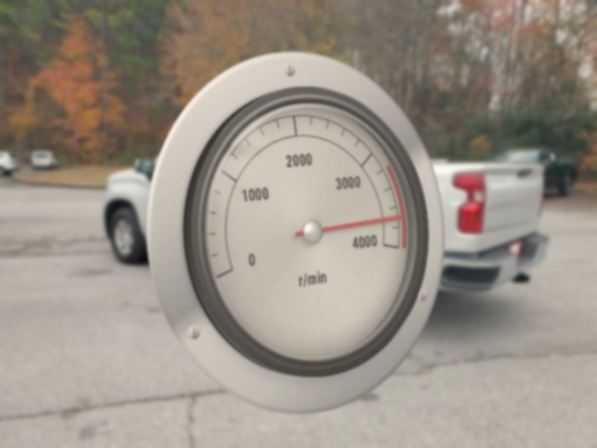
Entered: 3700 rpm
